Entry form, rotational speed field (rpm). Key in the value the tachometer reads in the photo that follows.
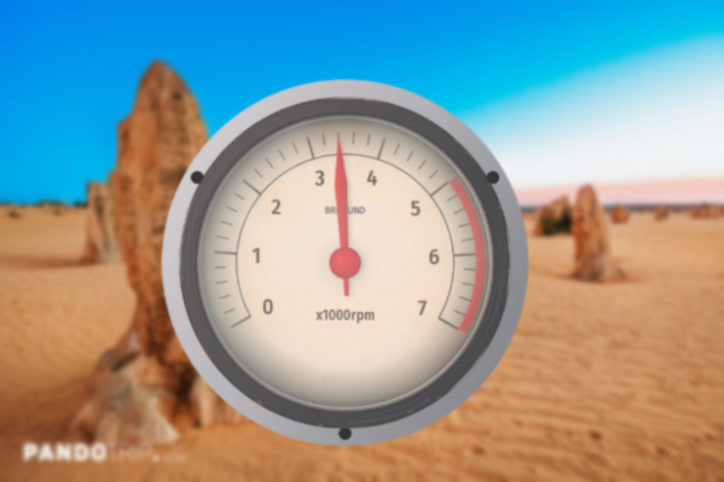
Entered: 3400 rpm
